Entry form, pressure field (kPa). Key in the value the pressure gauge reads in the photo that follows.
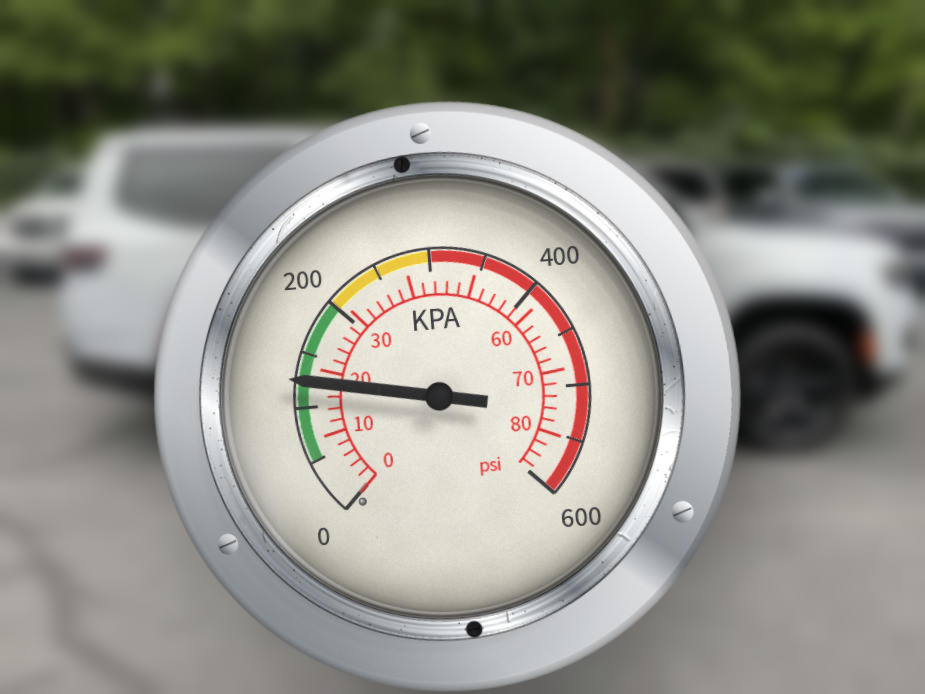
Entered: 125 kPa
